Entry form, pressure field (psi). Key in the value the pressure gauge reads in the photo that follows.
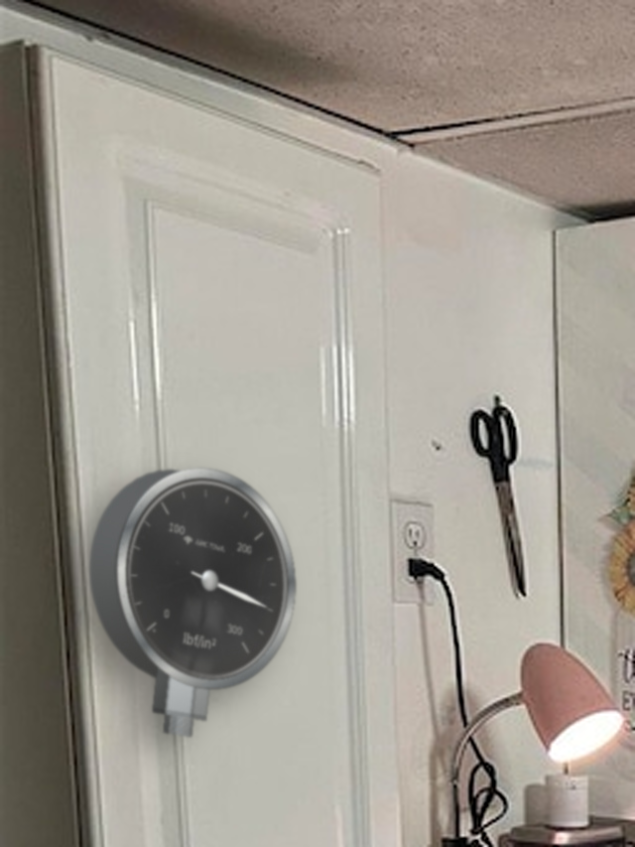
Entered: 260 psi
